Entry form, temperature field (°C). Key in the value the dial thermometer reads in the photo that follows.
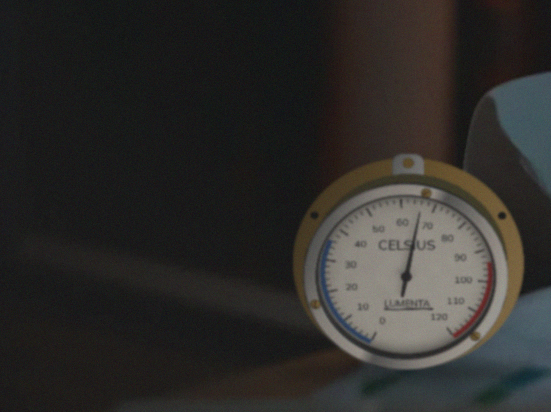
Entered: 66 °C
